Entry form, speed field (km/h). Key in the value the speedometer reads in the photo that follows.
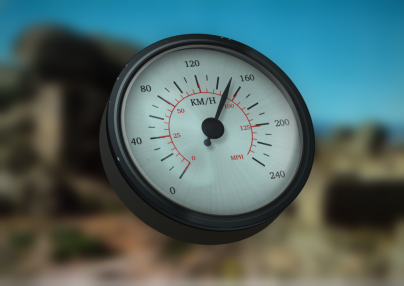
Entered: 150 km/h
